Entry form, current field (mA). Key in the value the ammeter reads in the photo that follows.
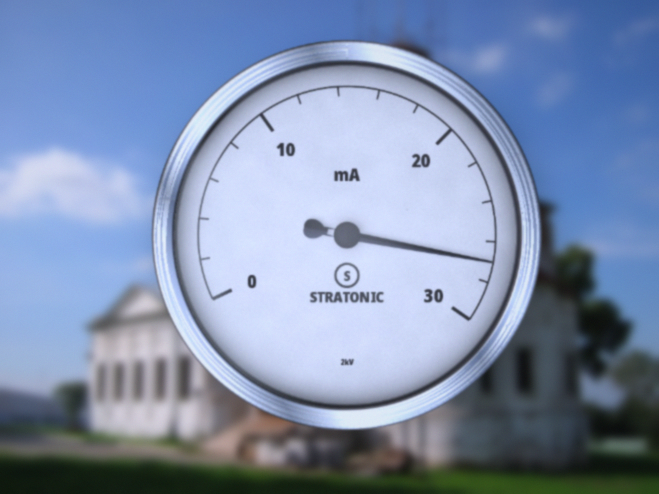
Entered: 27 mA
